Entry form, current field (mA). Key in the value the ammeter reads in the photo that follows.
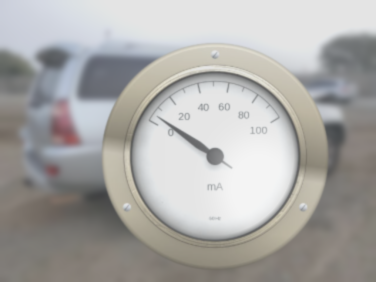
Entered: 5 mA
